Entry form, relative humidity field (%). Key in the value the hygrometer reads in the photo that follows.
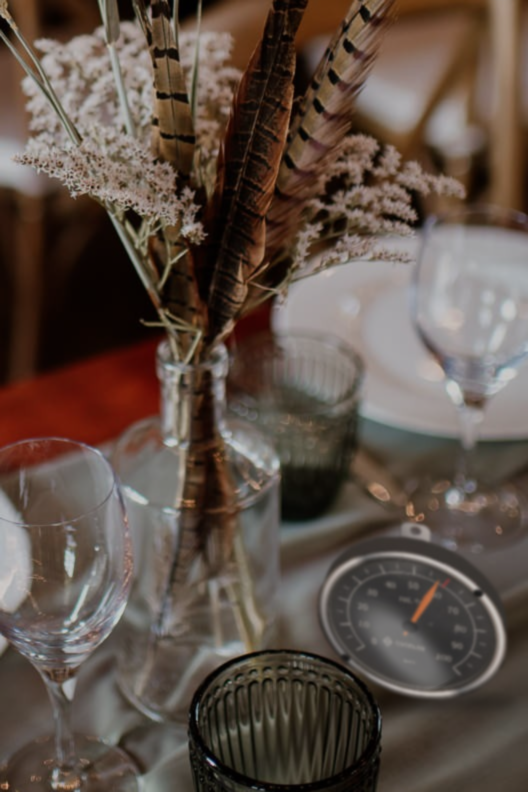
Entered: 57.5 %
